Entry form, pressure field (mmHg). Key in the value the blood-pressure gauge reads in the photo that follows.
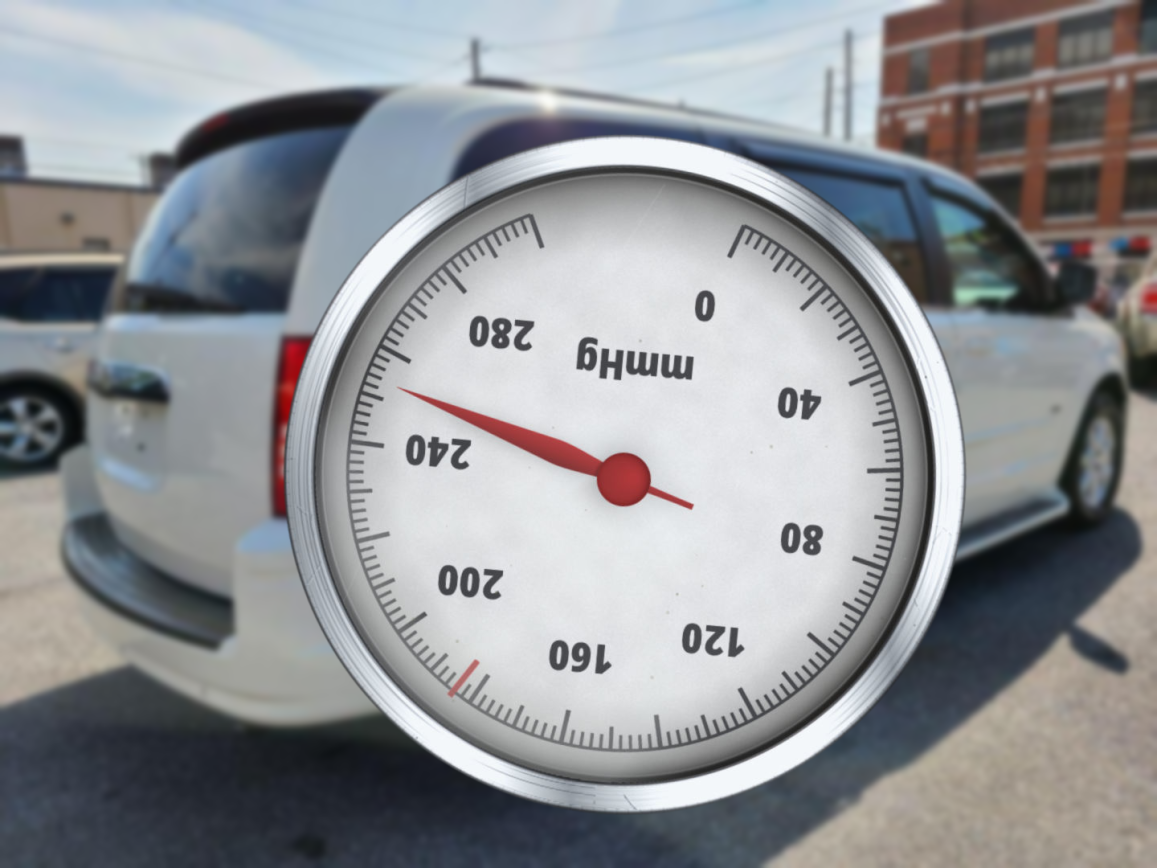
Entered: 254 mmHg
